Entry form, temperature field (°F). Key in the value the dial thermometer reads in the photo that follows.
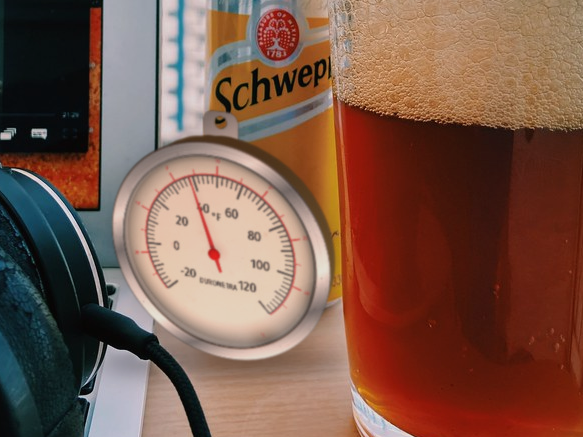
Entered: 40 °F
